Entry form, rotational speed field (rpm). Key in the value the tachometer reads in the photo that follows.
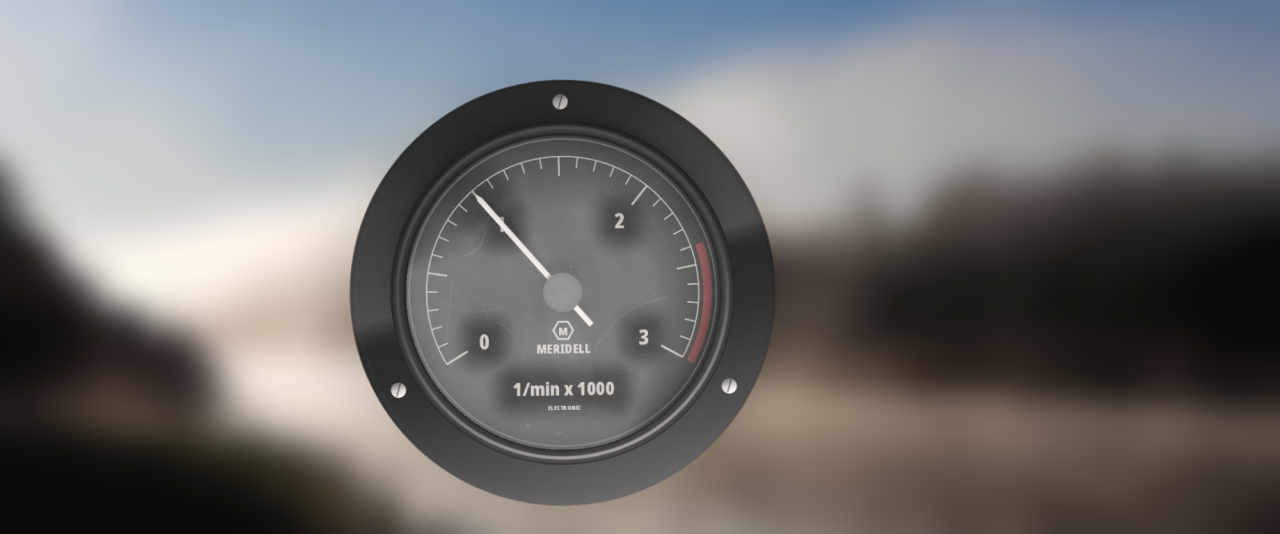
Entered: 1000 rpm
